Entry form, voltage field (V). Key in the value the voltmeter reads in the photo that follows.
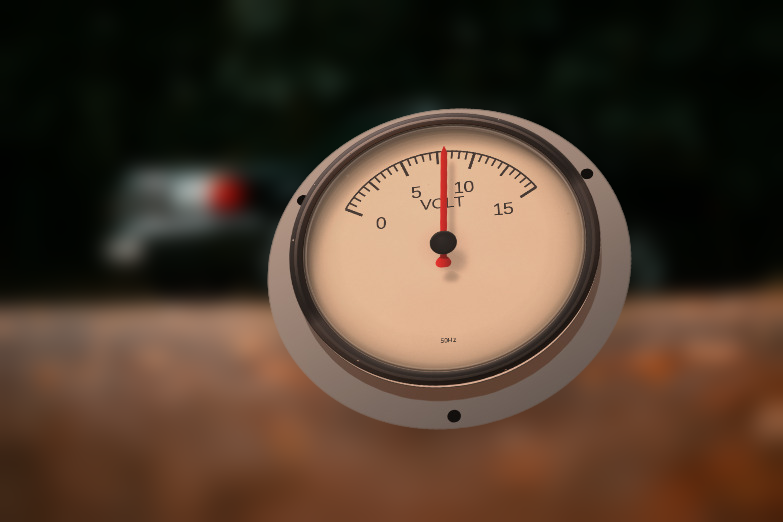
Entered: 8 V
